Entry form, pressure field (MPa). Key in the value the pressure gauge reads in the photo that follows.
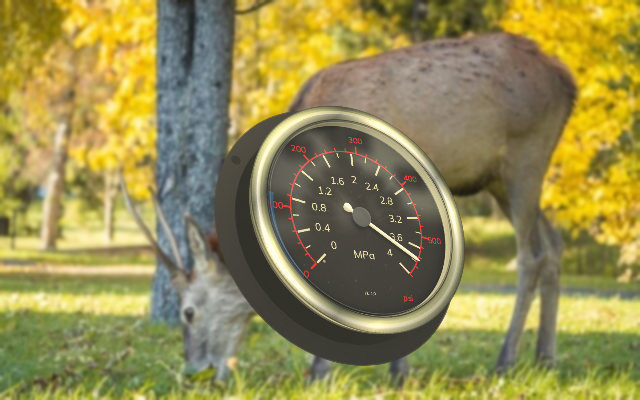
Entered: 3.8 MPa
